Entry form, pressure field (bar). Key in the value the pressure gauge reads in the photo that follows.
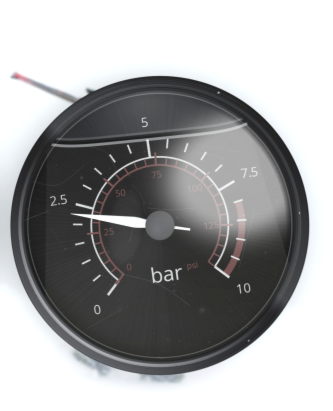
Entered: 2.25 bar
